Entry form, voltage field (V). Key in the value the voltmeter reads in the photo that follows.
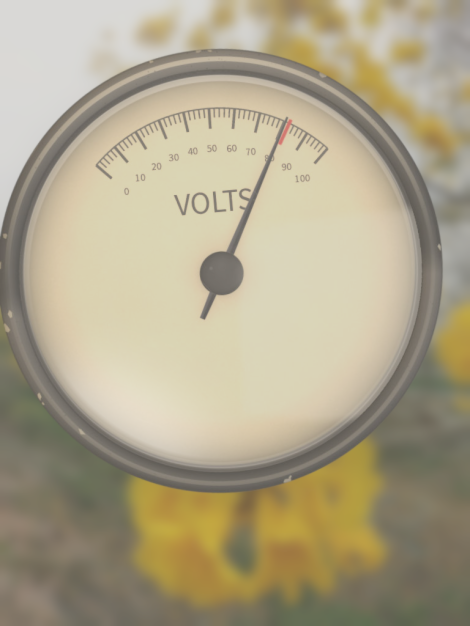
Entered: 80 V
